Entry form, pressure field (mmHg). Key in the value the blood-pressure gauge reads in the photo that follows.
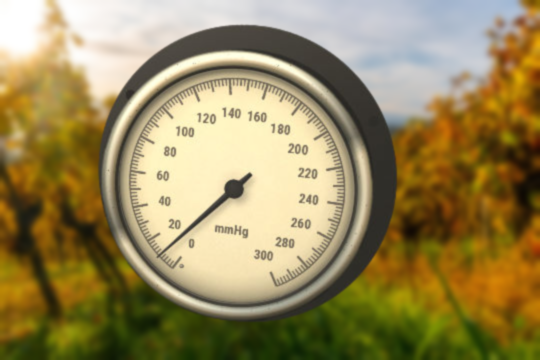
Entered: 10 mmHg
